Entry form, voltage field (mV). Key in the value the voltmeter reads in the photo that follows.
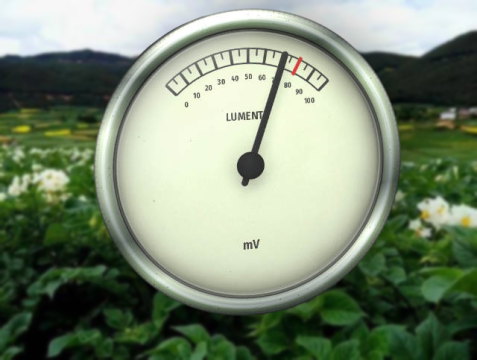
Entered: 70 mV
